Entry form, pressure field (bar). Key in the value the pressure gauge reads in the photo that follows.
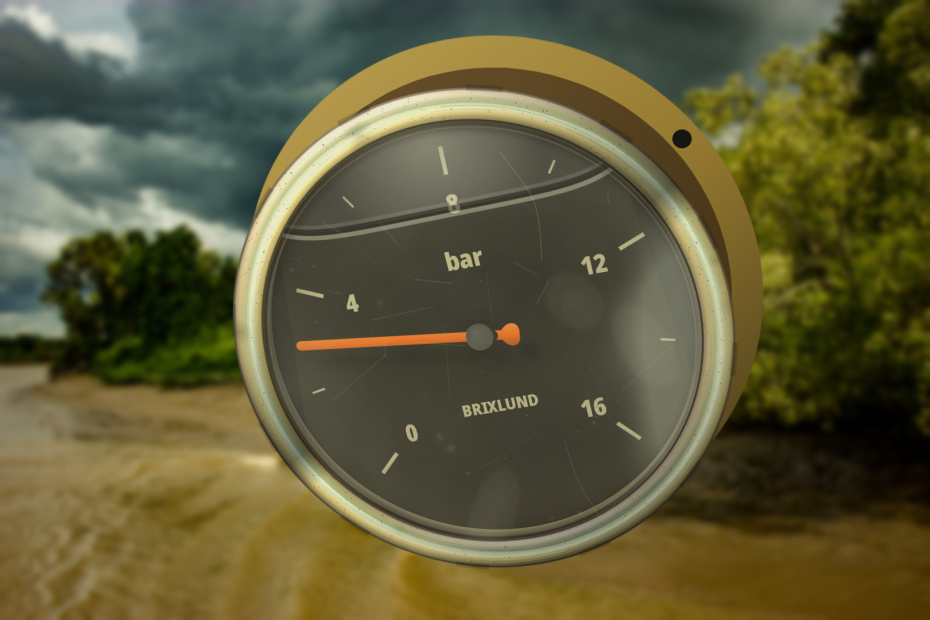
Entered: 3 bar
